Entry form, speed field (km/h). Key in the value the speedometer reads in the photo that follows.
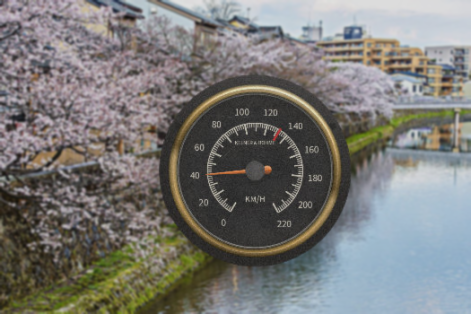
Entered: 40 km/h
